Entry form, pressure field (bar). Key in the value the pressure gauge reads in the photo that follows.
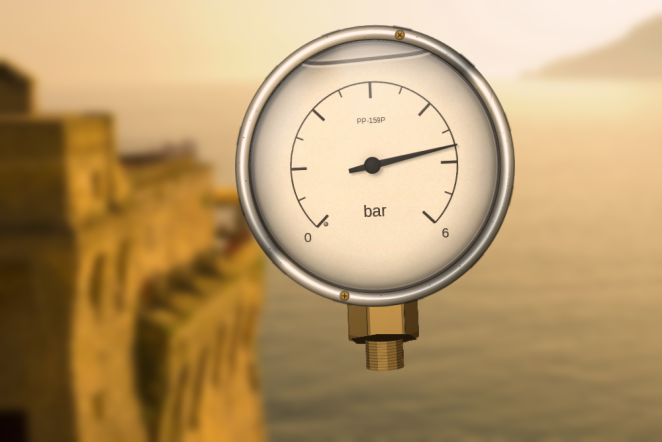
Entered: 4.75 bar
